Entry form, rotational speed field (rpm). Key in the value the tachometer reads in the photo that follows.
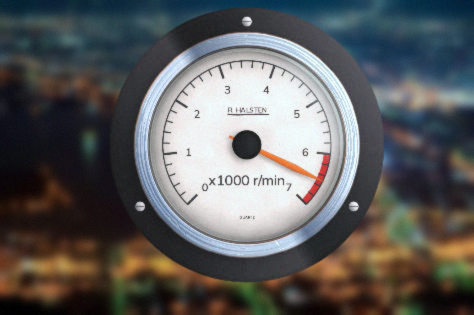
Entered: 6500 rpm
